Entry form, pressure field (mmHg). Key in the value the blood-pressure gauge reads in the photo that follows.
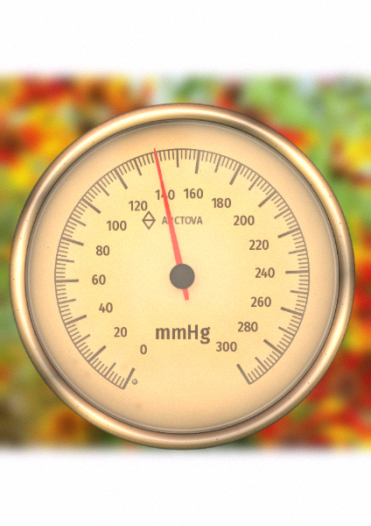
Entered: 140 mmHg
